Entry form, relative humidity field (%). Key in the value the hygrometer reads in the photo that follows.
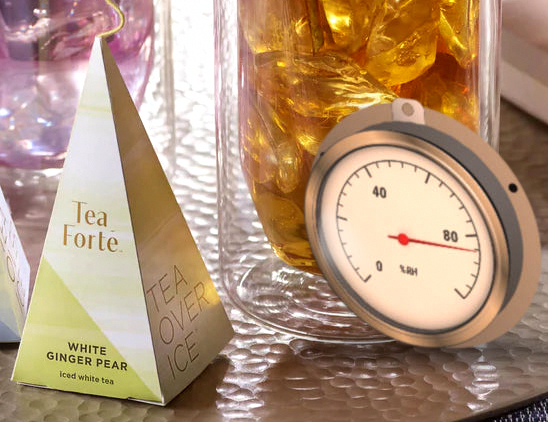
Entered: 84 %
